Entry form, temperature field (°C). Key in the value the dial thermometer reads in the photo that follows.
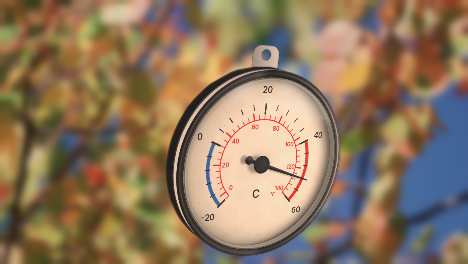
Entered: 52 °C
